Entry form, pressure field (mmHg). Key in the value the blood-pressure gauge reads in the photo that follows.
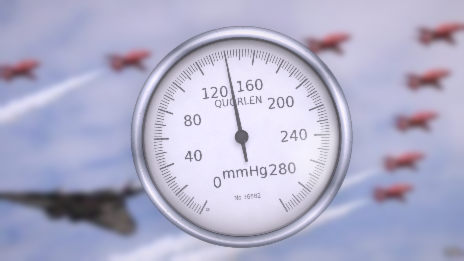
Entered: 140 mmHg
